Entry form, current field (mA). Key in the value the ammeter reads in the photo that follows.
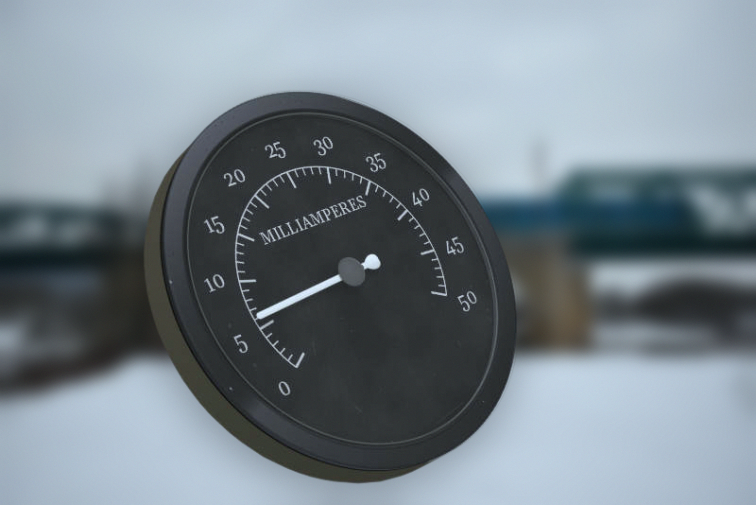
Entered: 6 mA
